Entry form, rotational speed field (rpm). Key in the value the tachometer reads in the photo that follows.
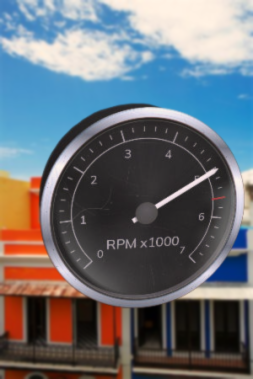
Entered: 5000 rpm
